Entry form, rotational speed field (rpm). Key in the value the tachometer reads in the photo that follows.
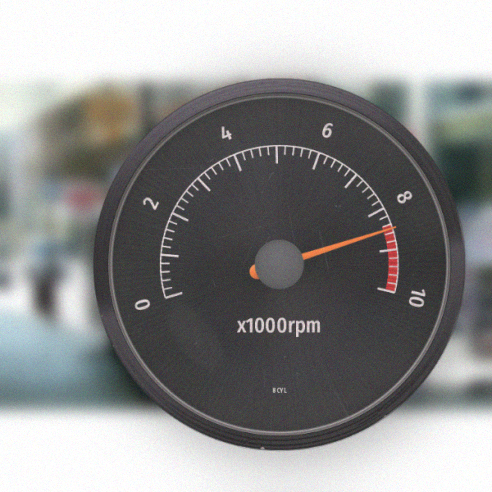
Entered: 8500 rpm
